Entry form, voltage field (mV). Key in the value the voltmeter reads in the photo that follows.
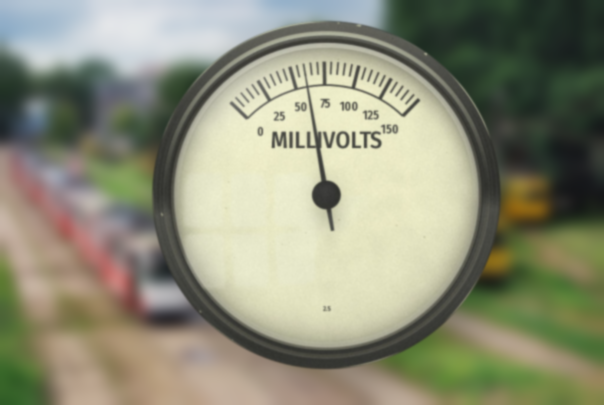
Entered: 60 mV
